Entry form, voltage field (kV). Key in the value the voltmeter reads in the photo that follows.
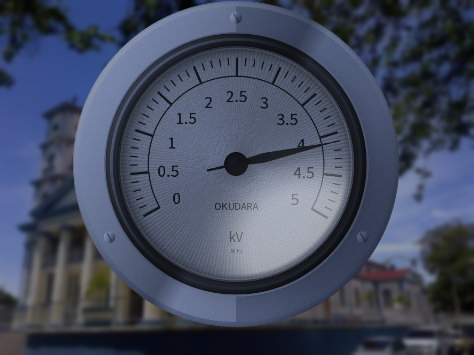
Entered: 4.1 kV
